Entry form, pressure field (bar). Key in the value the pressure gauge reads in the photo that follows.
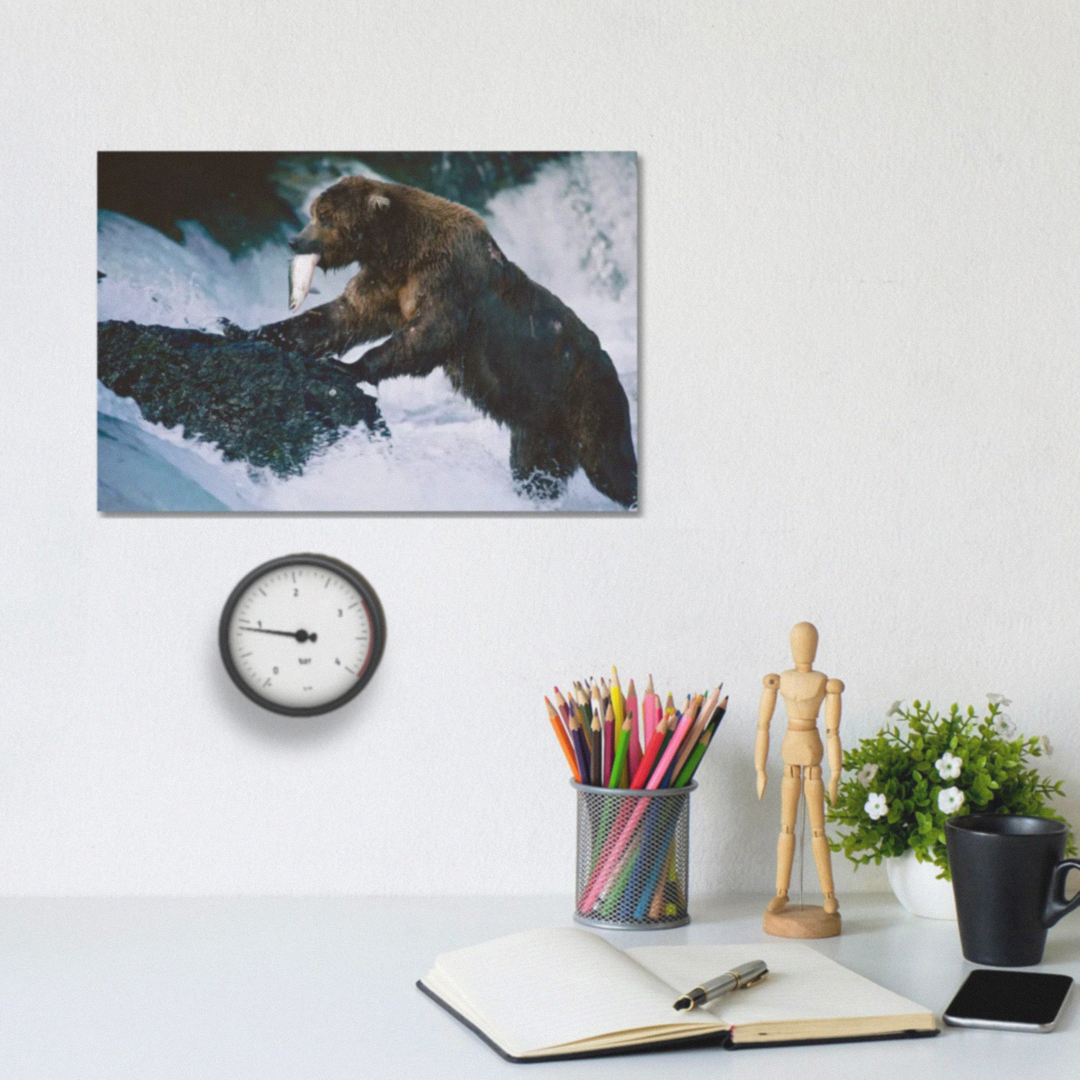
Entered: 0.9 bar
